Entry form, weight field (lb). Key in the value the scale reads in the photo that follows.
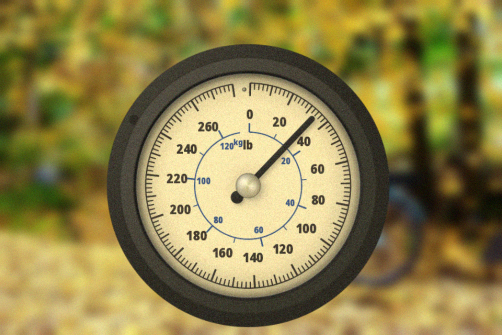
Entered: 34 lb
